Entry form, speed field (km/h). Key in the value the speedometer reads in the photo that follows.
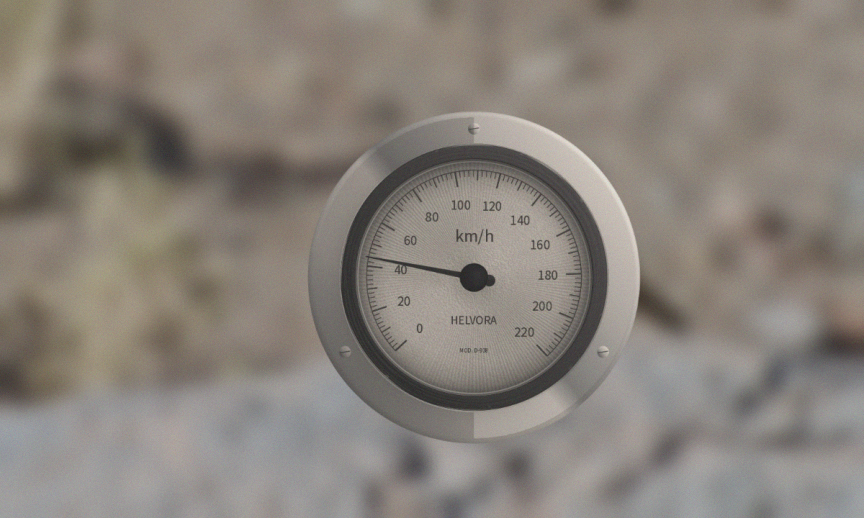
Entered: 44 km/h
